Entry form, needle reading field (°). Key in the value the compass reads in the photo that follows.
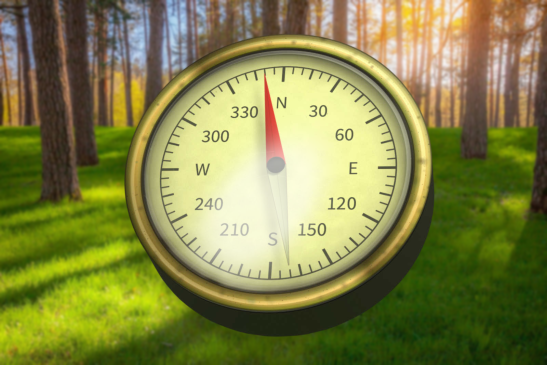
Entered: 350 °
